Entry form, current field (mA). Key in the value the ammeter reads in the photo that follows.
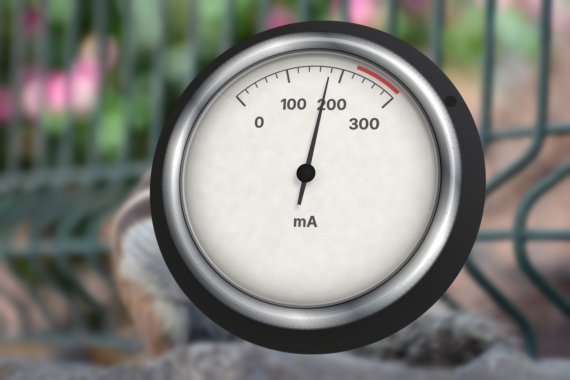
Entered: 180 mA
